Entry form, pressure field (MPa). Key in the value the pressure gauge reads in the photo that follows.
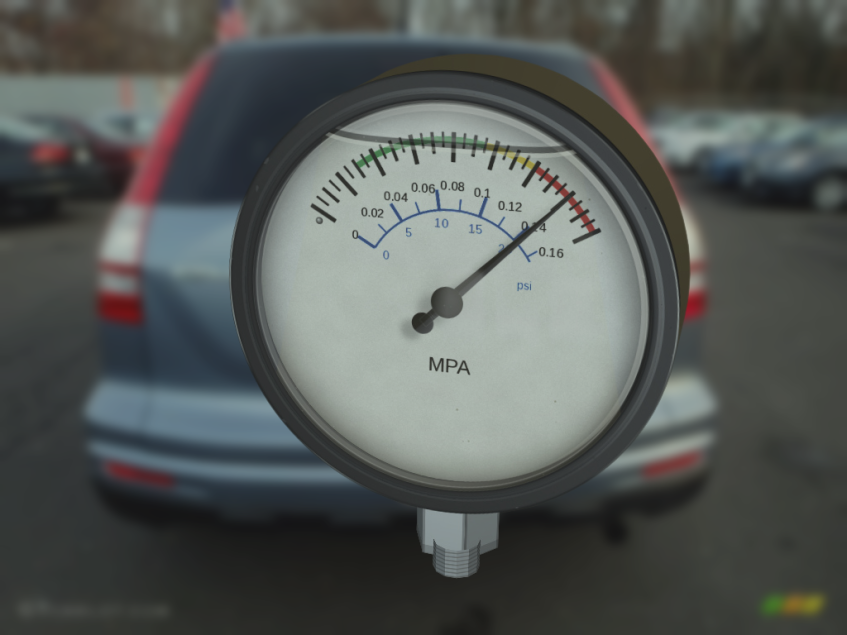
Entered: 0.14 MPa
